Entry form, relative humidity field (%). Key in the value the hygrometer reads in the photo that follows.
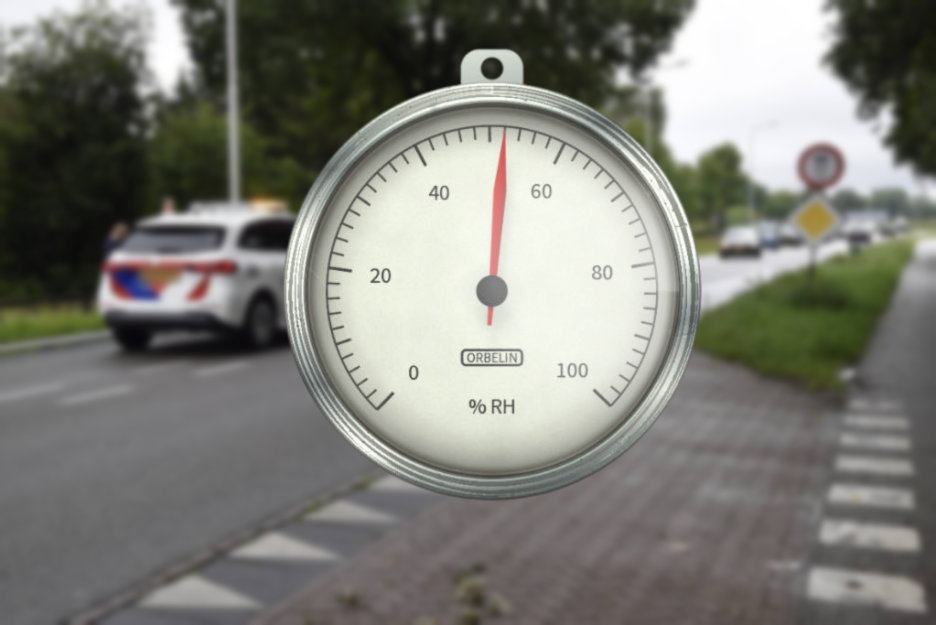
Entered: 52 %
